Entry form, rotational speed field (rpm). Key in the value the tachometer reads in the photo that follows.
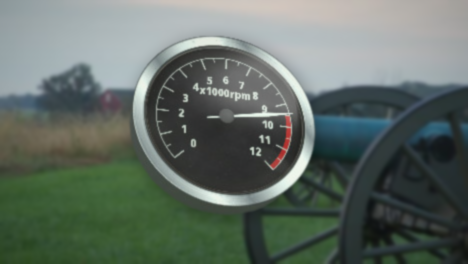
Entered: 9500 rpm
